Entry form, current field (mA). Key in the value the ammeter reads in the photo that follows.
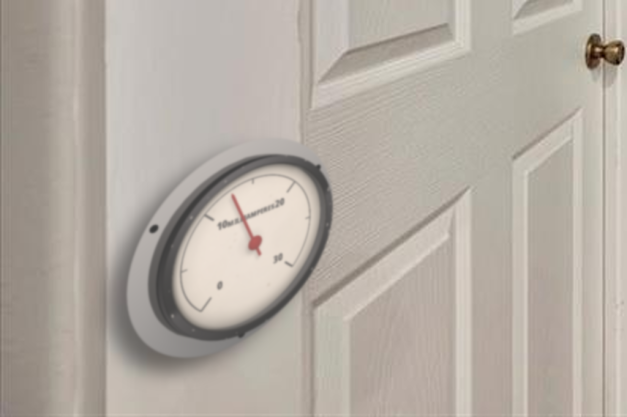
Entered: 12.5 mA
